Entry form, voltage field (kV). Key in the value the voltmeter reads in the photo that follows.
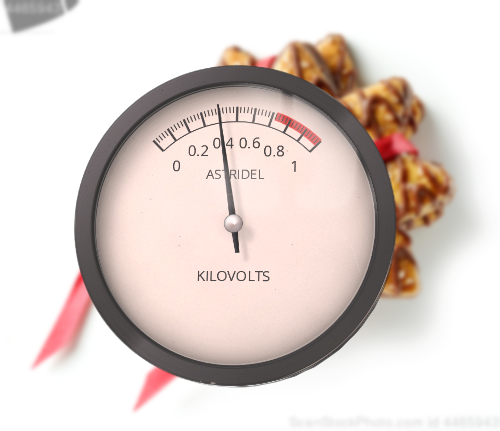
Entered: 0.4 kV
